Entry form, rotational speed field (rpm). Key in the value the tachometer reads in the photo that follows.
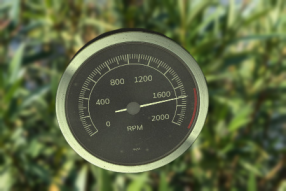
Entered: 1700 rpm
